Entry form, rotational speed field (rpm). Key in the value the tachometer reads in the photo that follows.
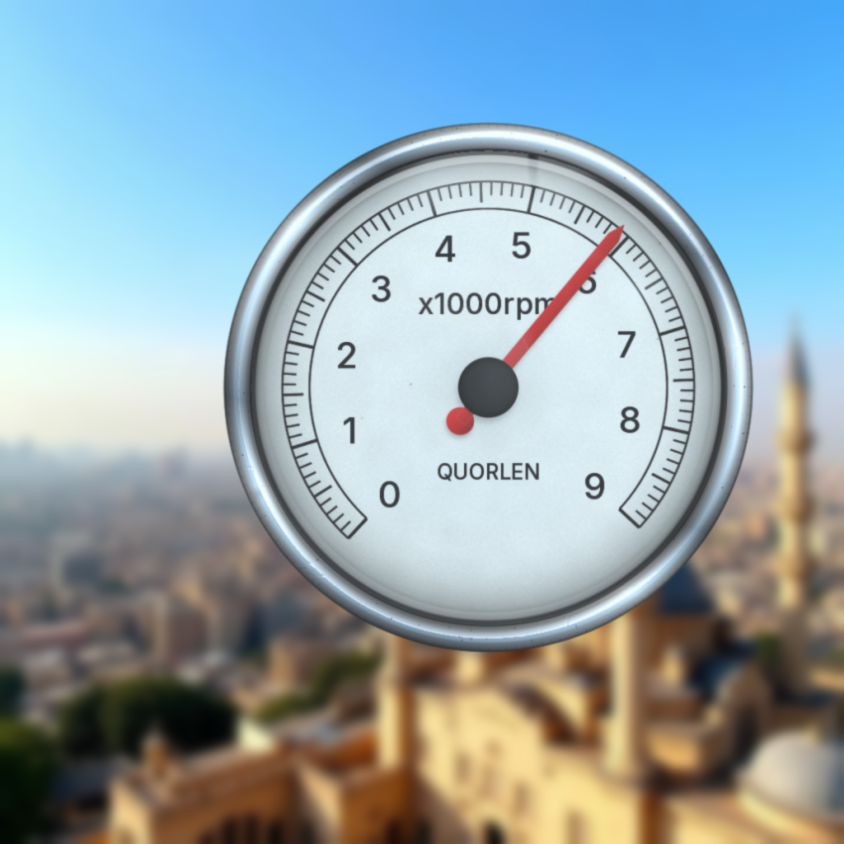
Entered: 5900 rpm
